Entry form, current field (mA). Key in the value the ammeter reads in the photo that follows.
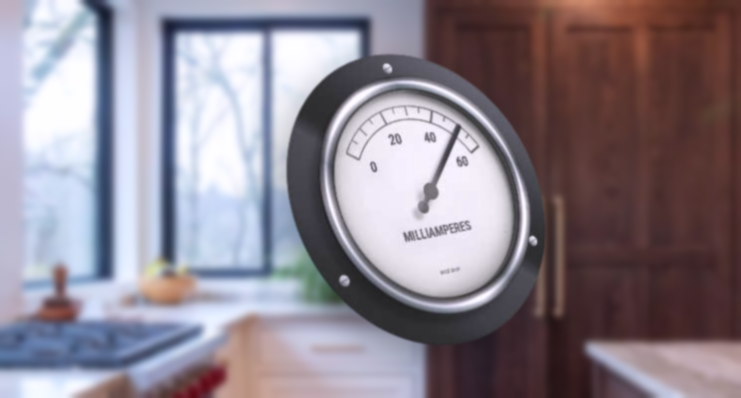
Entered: 50 mA
